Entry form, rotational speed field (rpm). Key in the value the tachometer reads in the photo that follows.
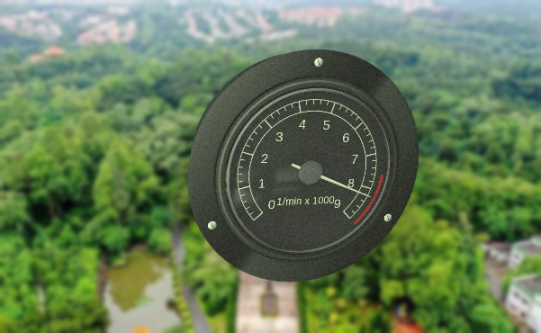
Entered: 8200 rpm
